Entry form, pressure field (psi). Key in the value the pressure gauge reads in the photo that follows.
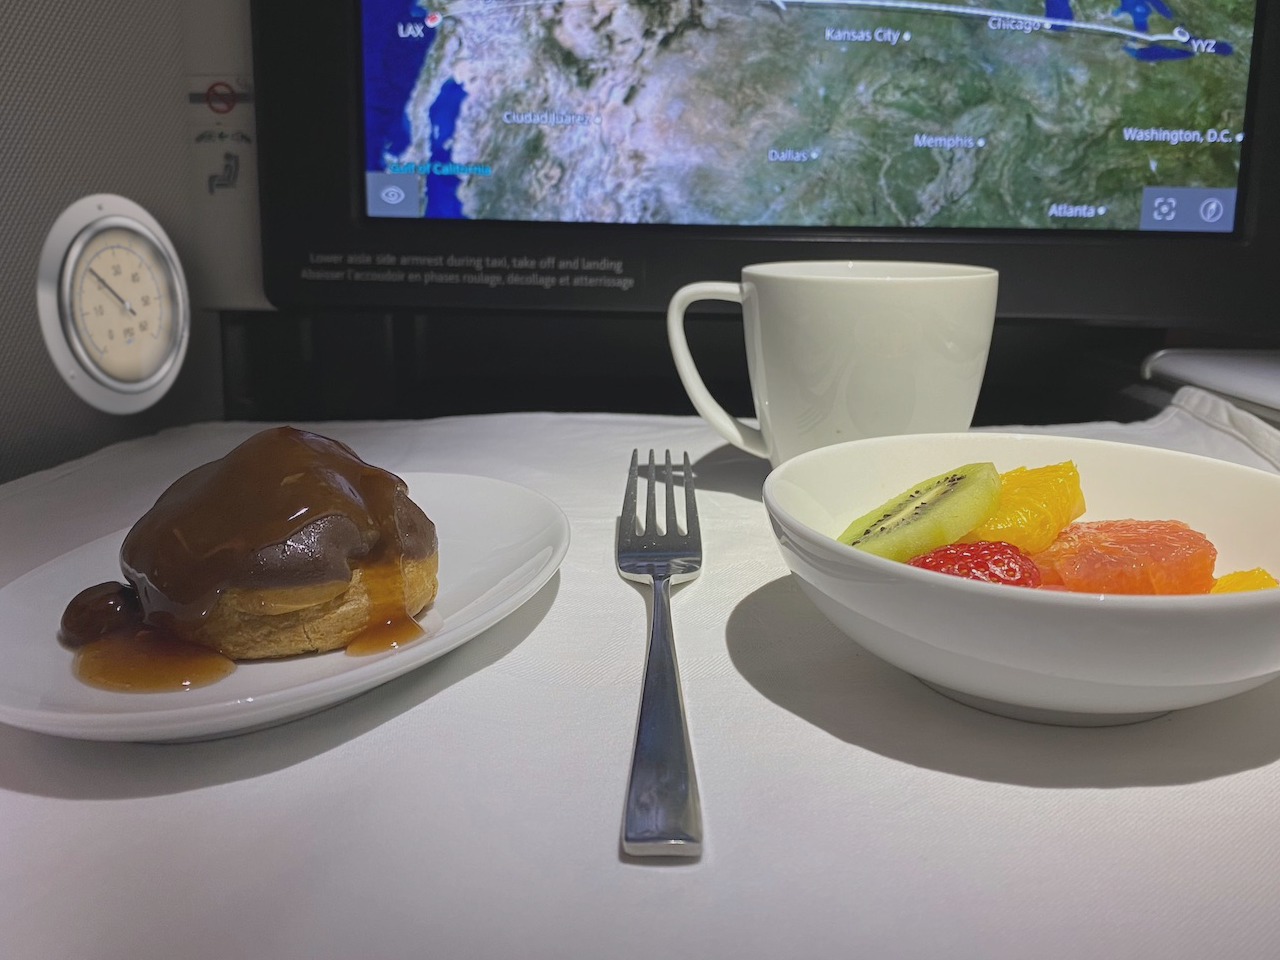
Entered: 20 psi
